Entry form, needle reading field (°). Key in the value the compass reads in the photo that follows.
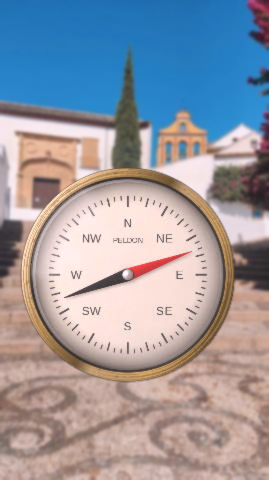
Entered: 70 °
